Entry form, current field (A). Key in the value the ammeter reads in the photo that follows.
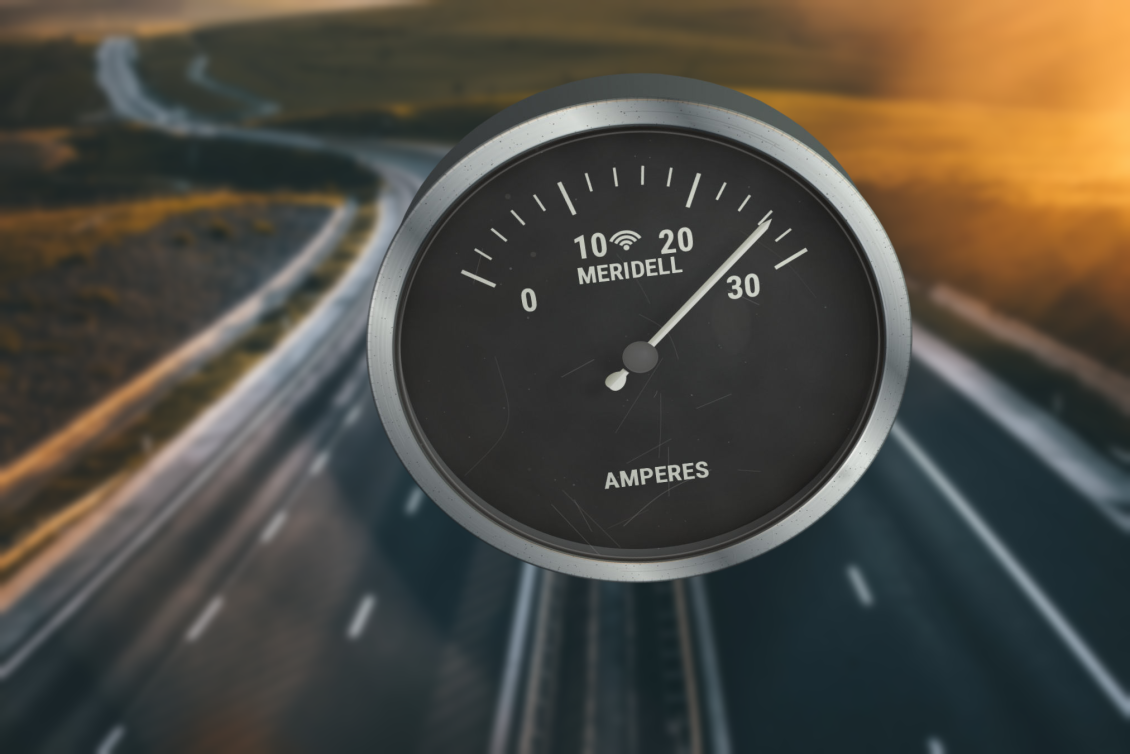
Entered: 26 A
